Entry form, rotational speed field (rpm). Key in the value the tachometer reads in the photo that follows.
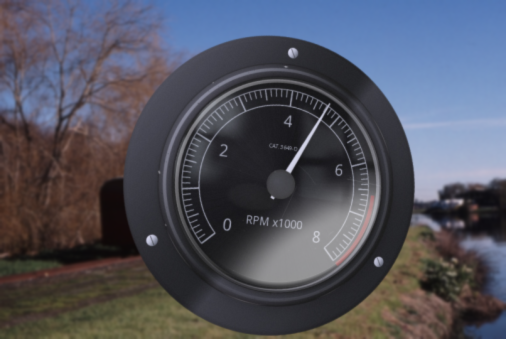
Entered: 4700 rpm
